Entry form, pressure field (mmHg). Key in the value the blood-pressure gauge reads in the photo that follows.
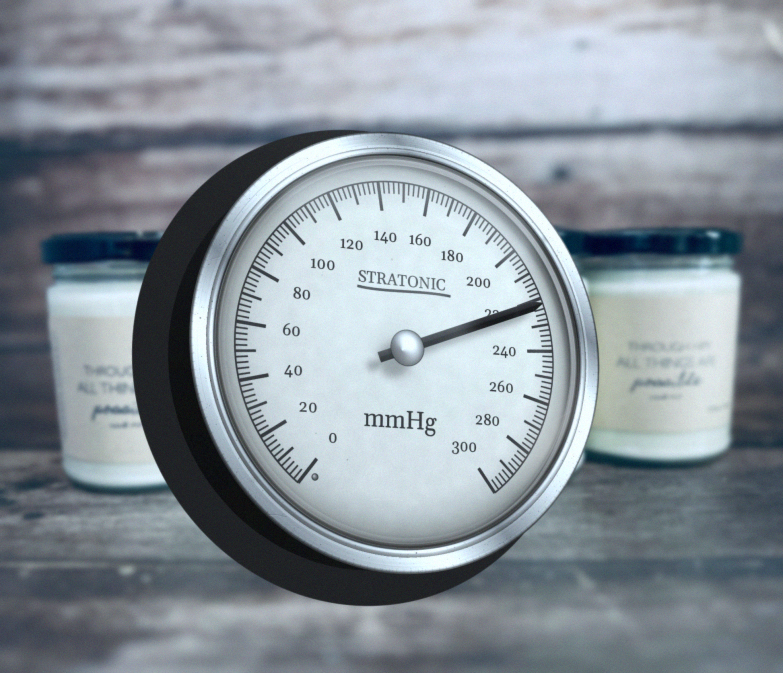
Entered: 222 mmHg
